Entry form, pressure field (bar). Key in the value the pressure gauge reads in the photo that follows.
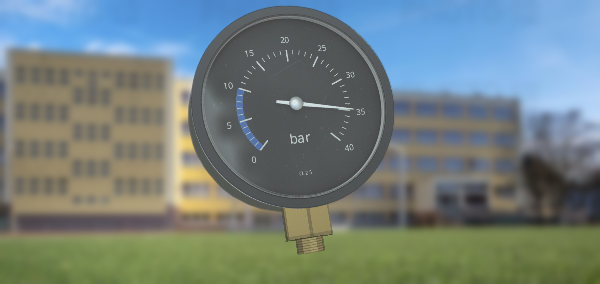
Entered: 35 bar
